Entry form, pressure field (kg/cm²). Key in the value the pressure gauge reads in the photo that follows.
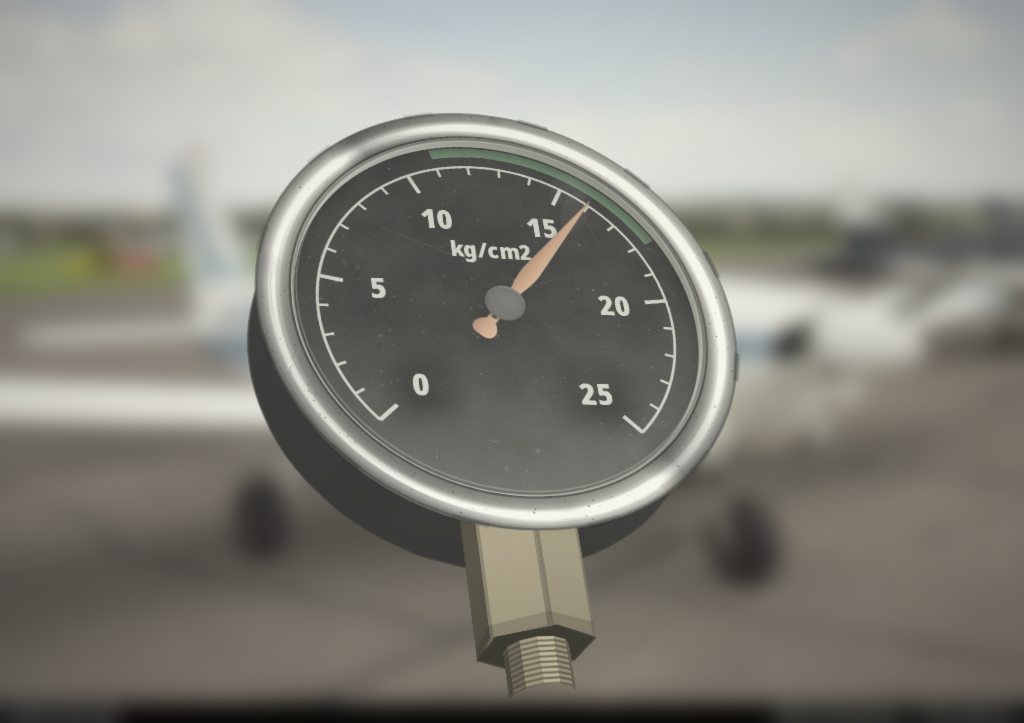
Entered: 16 kg/cm²
